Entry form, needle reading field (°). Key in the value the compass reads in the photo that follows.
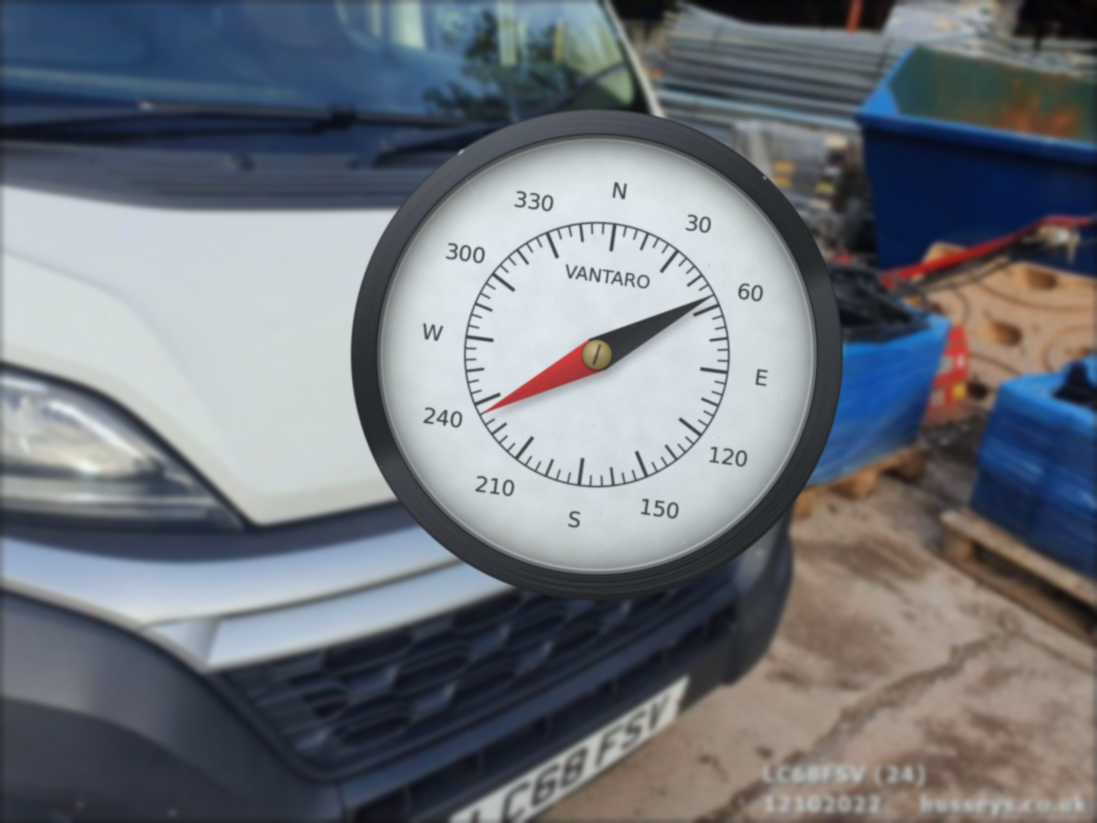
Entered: 235 °
